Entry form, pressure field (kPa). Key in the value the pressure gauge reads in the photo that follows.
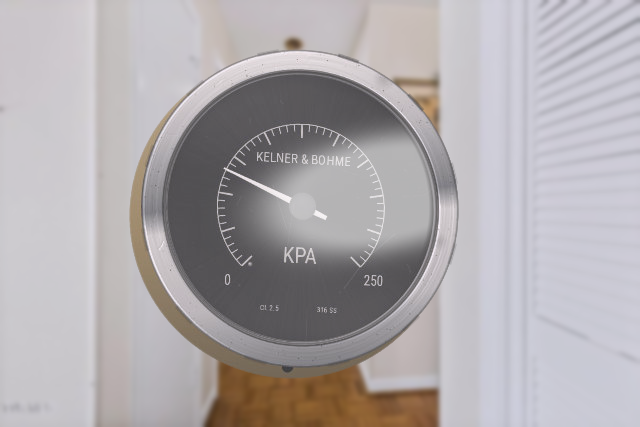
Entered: 65 kPa
